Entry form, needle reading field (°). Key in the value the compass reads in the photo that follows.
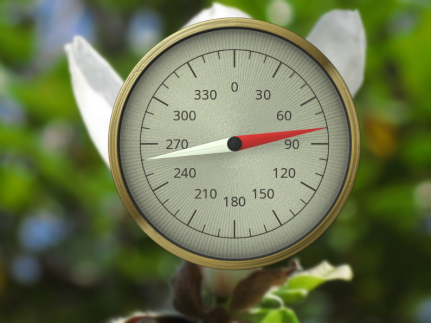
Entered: 80 °
